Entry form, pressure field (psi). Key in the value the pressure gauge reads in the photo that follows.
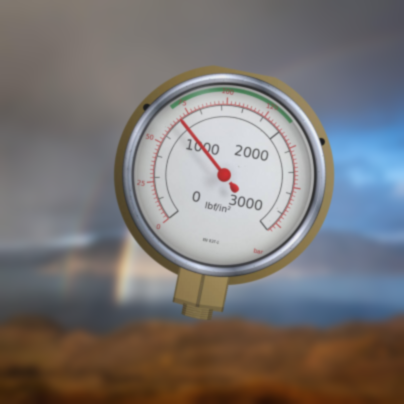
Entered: 1000 psi
